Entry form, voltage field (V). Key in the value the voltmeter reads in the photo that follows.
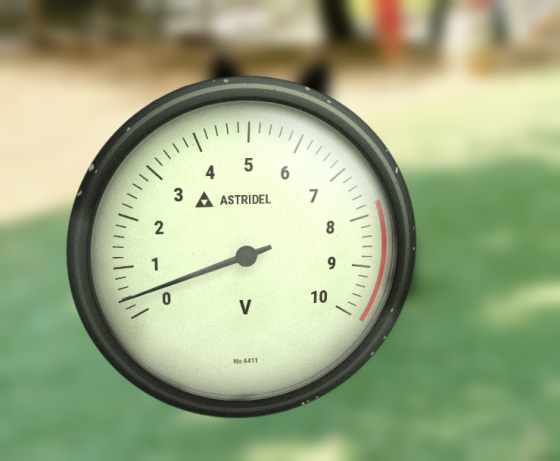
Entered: 0.4 V
